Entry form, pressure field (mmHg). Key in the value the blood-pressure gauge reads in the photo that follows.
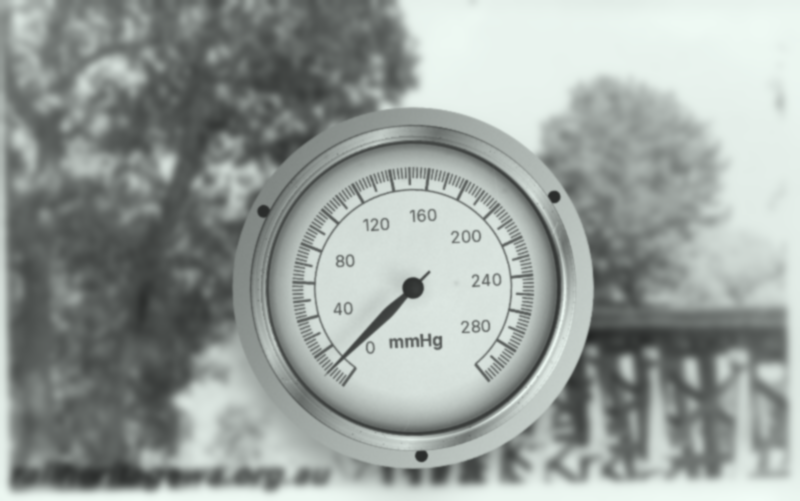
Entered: 10 mmHg
